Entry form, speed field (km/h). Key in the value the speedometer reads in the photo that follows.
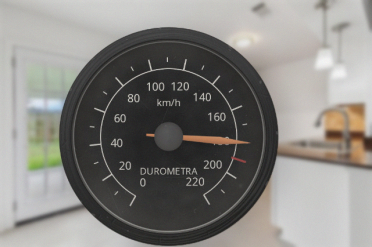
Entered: 180 km/h
